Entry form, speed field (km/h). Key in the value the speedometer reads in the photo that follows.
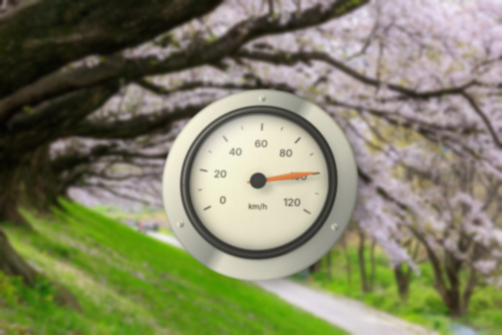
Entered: 100 km/h
